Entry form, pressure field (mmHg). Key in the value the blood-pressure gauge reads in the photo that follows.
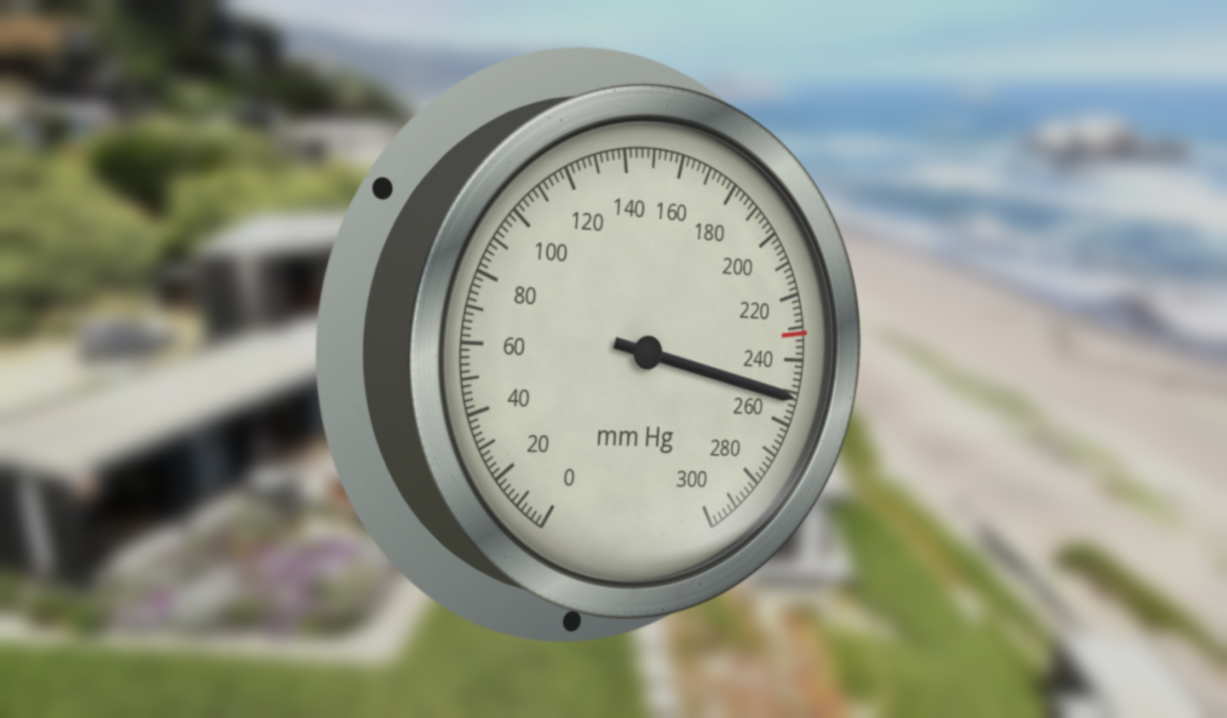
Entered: 252 mmHg
